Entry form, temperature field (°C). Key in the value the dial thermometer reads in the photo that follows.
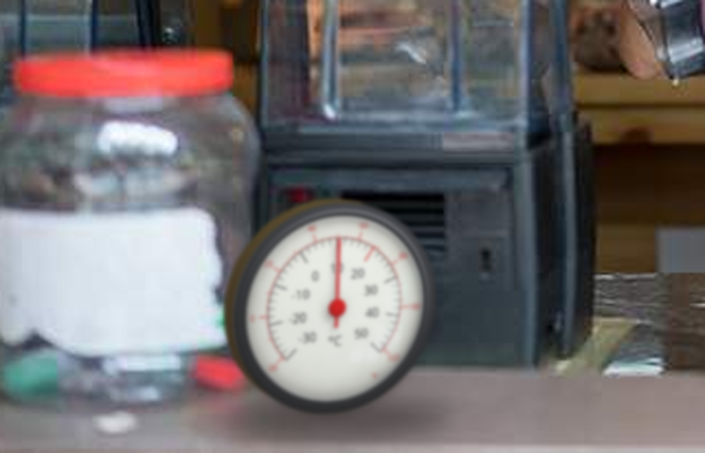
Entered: 10 °C
